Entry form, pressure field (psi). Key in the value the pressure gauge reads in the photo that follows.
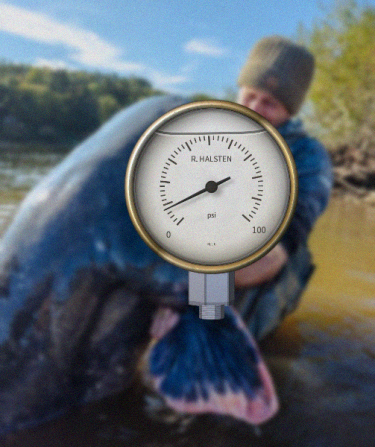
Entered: 8 psi
